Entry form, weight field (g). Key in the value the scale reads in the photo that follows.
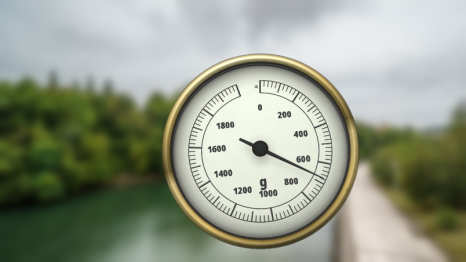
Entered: 680 g
